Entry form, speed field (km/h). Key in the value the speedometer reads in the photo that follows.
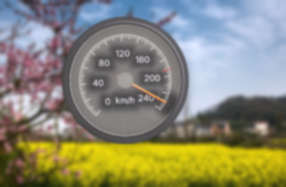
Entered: 230 km/h
